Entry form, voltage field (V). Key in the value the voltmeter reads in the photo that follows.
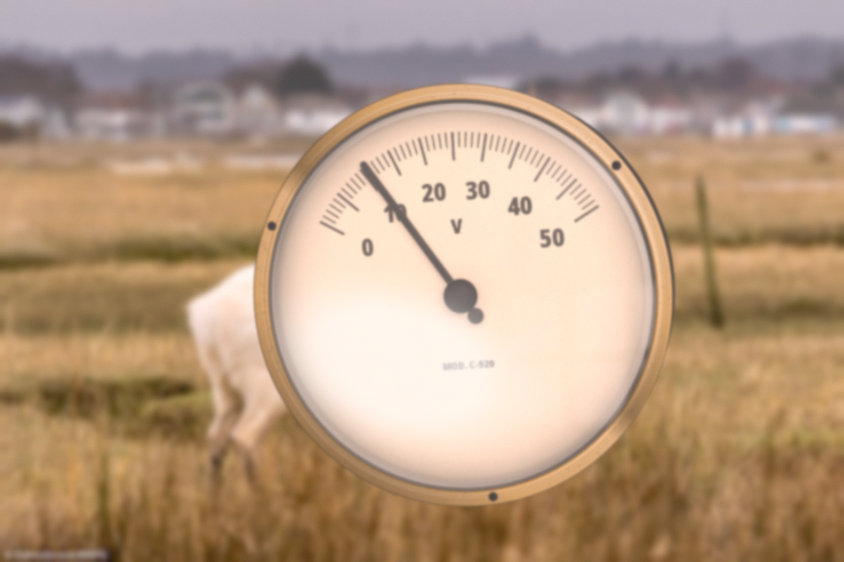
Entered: 11 V
